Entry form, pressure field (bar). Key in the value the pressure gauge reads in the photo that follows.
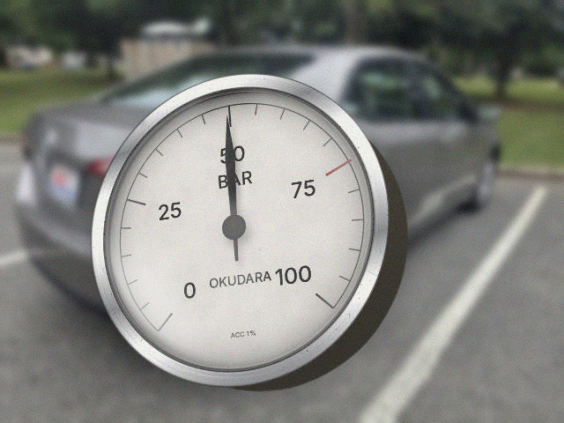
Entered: 50 bar
